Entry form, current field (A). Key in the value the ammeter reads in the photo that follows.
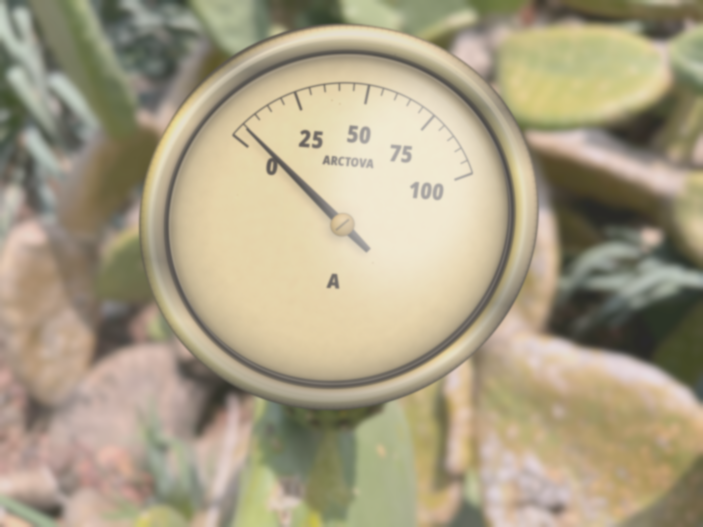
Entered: 5 A
